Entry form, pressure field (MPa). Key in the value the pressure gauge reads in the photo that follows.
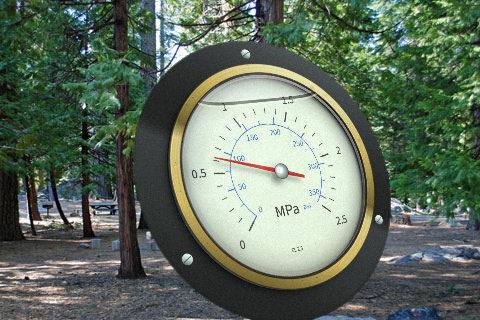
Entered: 0.6 MPa
